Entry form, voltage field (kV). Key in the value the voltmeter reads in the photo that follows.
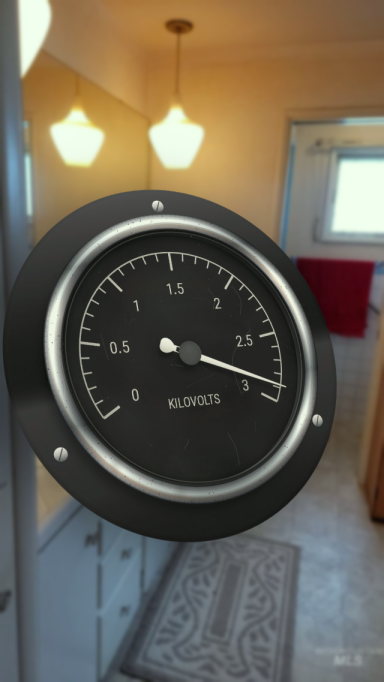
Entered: 2.9 kV
